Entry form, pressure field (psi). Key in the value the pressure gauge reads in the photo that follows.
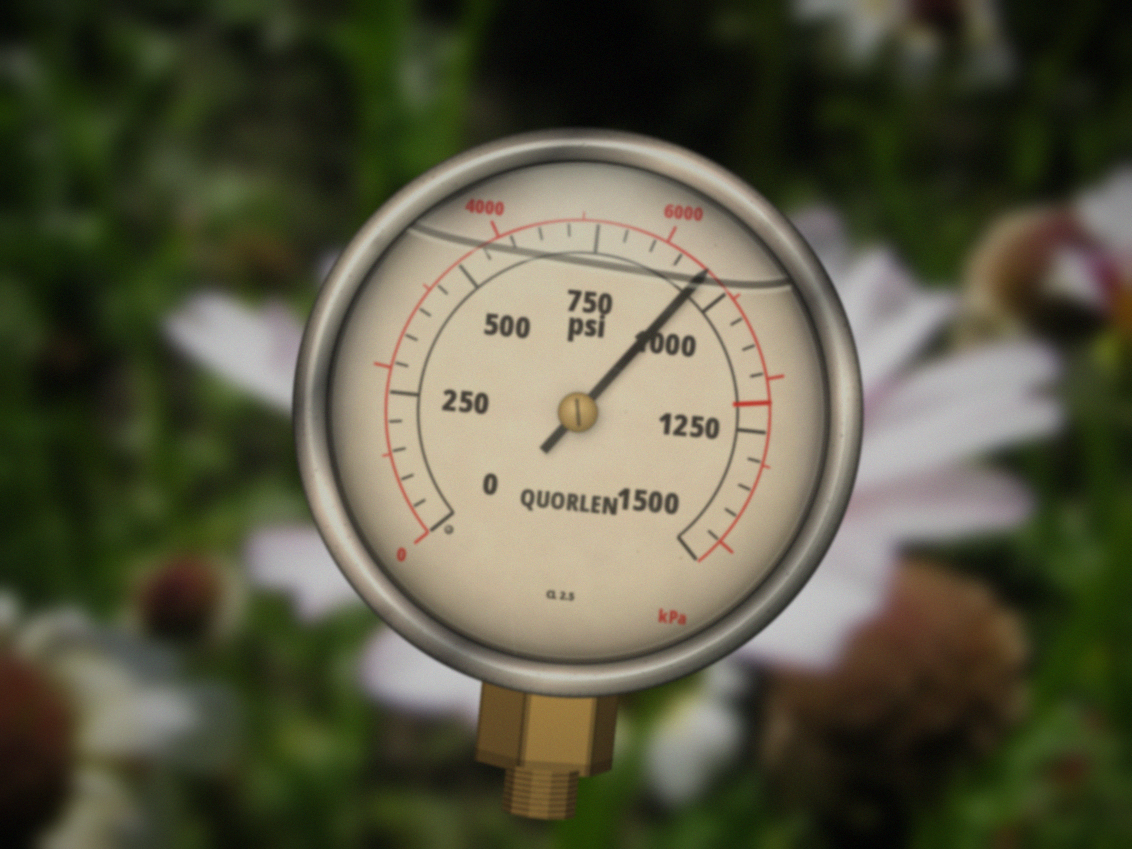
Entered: 950 psi
